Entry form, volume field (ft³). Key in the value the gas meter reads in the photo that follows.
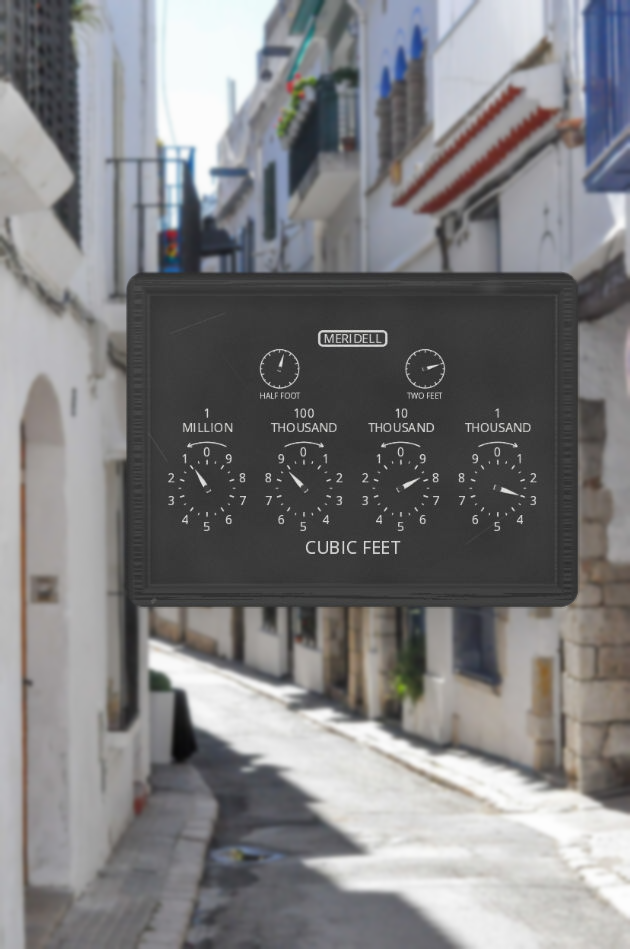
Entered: 88300 ft³
